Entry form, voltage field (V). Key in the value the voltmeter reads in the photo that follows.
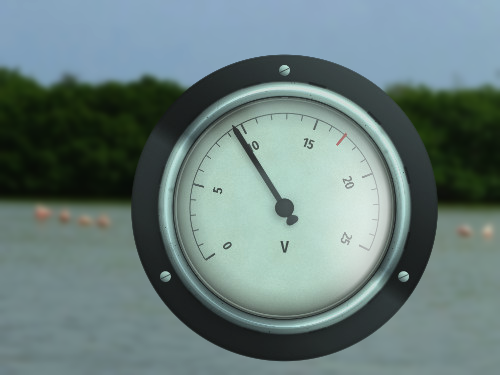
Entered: 9.5 V
